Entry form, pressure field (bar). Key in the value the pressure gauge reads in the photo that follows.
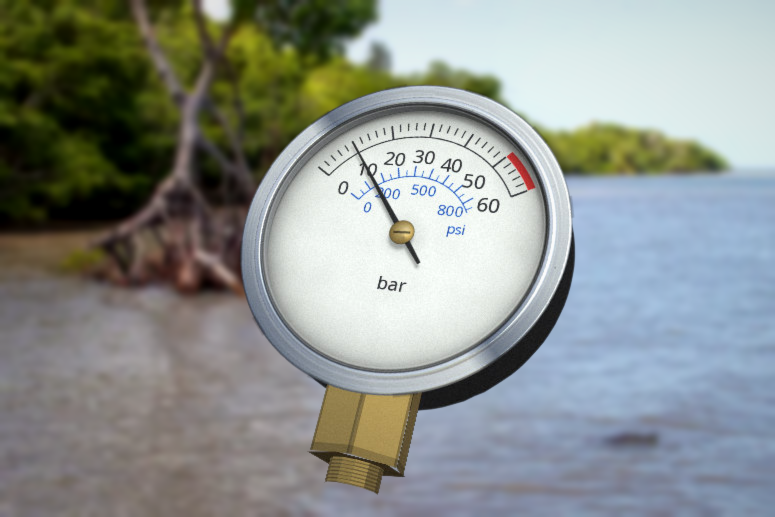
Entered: 10 bar
